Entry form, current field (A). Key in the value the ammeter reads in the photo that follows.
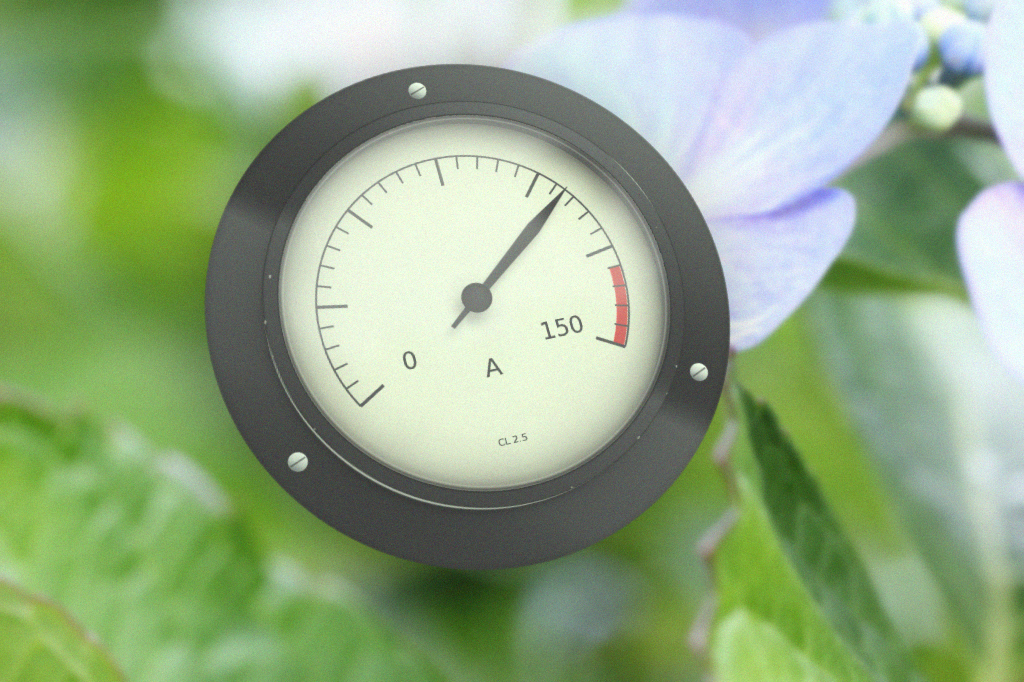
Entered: 107.5 A
